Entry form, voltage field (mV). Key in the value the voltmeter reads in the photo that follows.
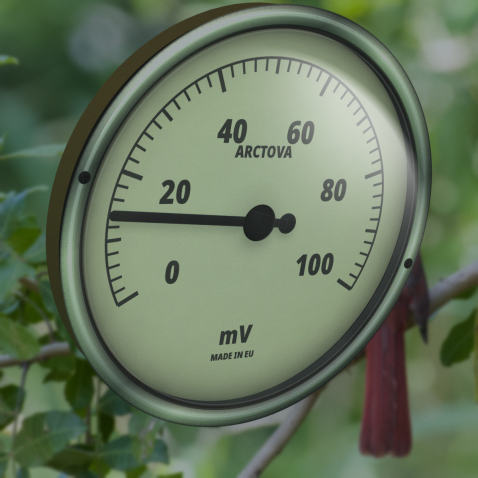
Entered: 14 mV
